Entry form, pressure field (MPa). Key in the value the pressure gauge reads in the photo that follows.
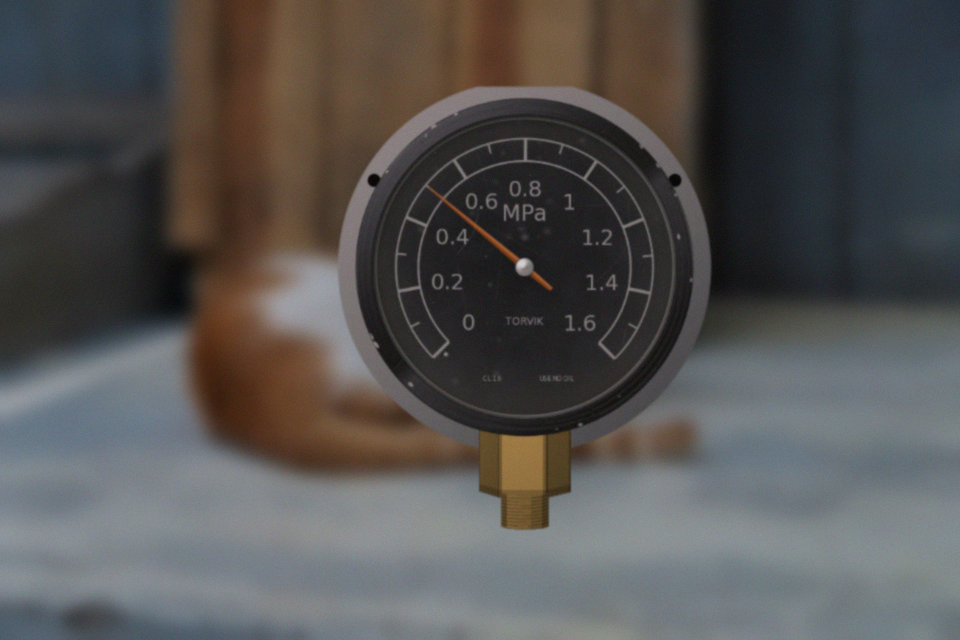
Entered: 0.5 MPa
